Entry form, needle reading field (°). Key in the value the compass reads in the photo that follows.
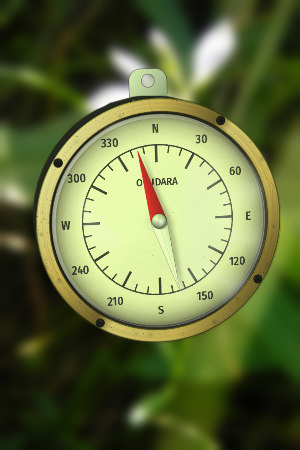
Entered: 345 °
